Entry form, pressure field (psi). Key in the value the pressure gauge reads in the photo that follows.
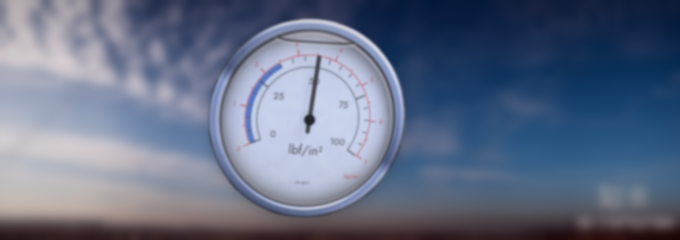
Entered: 50 psi
